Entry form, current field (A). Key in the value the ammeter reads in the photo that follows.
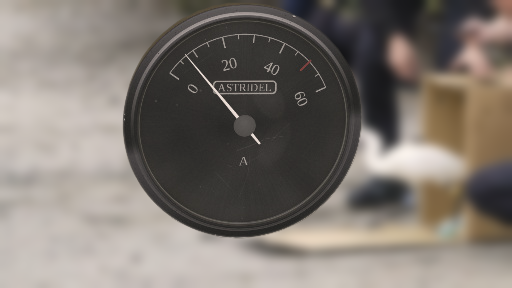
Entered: 7.5 A
